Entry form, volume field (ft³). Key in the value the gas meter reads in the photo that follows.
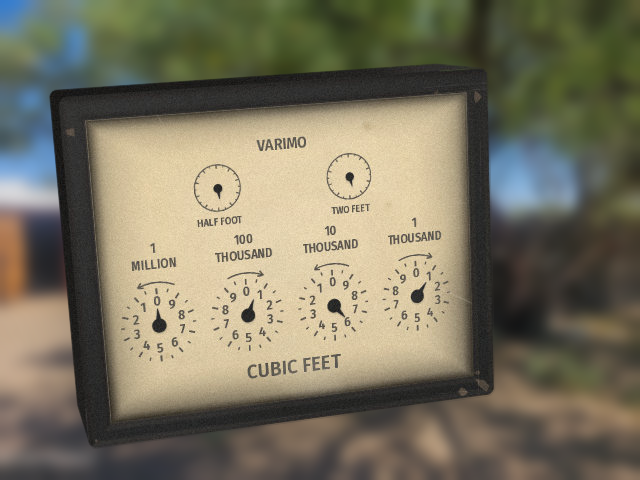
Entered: 6100 ft³
